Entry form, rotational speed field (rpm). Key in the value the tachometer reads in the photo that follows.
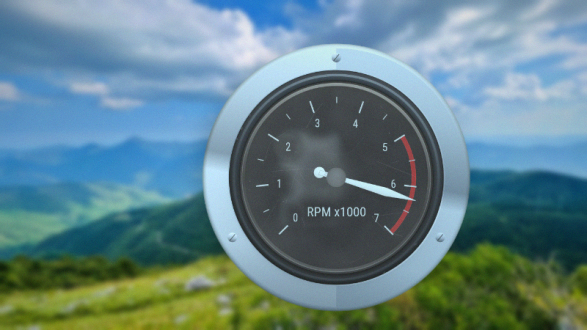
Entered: 6250 rpm
